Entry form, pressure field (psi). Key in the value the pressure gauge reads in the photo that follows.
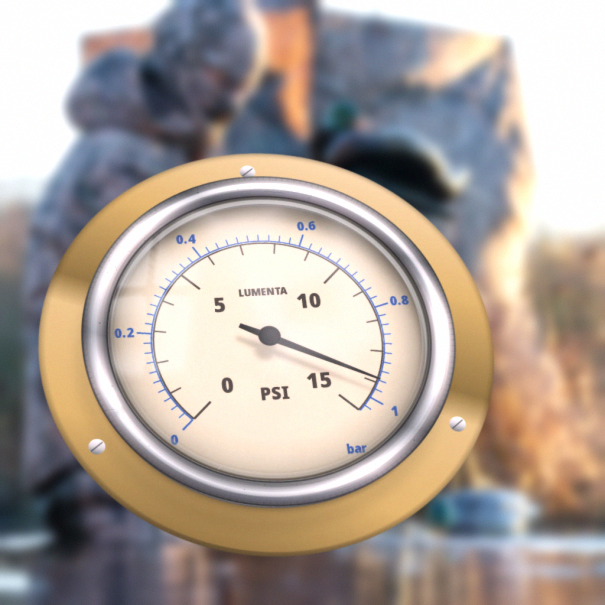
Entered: 14 psi
